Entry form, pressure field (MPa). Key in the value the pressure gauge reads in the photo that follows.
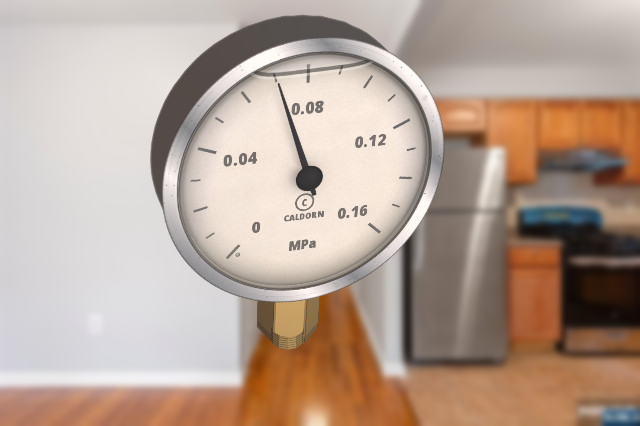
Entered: 0.07 MPa
